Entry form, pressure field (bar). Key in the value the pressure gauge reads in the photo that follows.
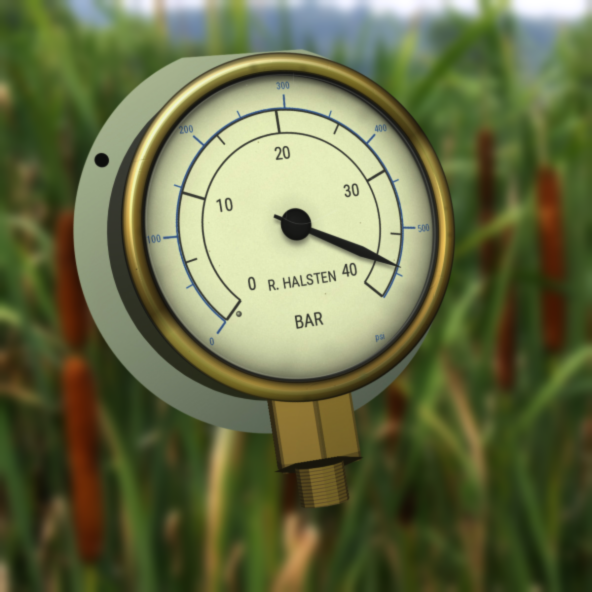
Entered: 37.5 bar
